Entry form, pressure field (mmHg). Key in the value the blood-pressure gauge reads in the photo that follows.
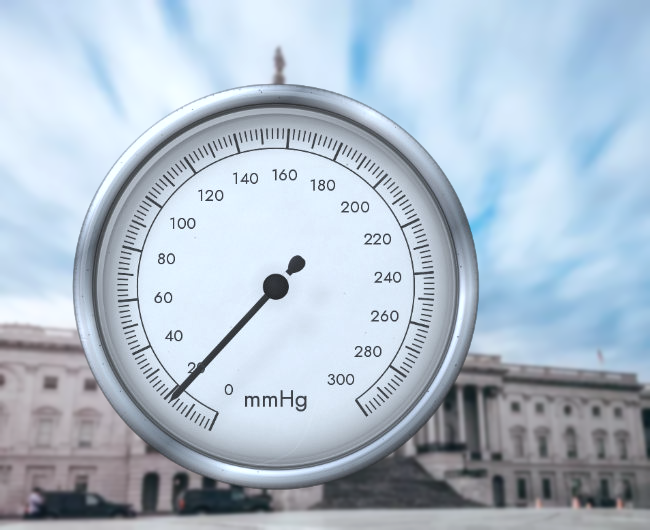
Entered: 18 mmHg
